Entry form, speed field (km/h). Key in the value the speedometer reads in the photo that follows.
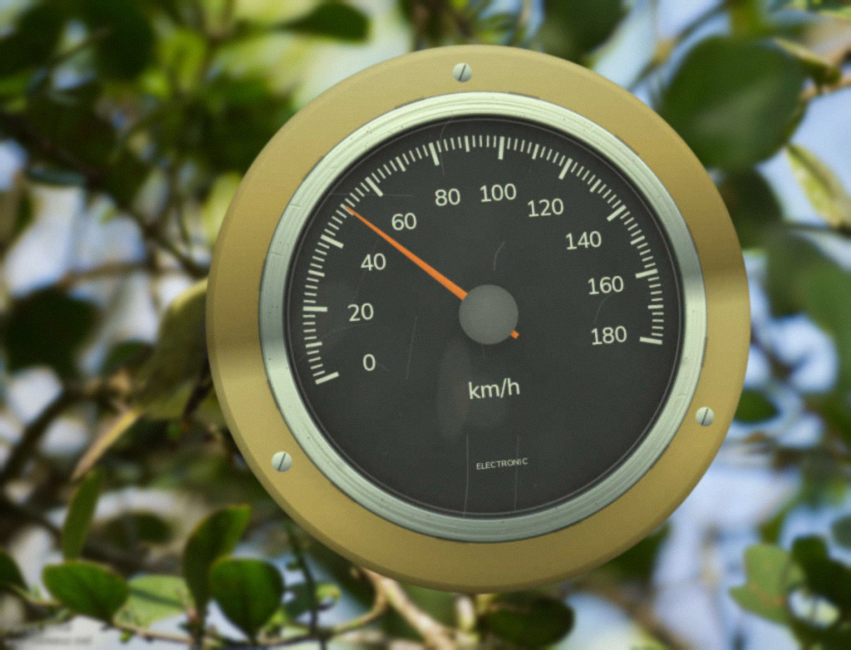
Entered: 50 km/h
